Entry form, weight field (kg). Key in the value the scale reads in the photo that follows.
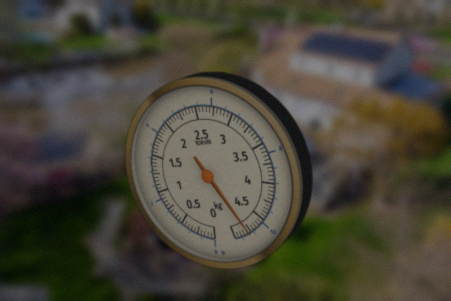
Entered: 4.75 kg
